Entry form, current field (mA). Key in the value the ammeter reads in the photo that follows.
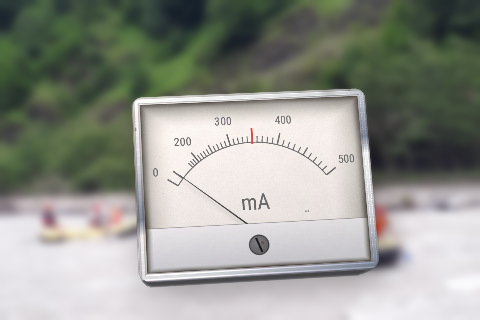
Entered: 100 mA
